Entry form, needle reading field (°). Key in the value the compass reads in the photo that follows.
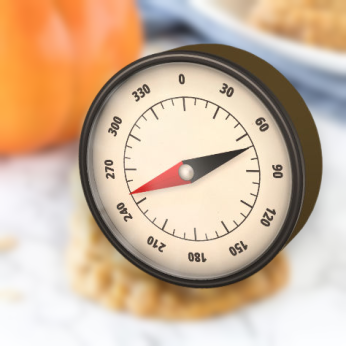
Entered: 250 °
